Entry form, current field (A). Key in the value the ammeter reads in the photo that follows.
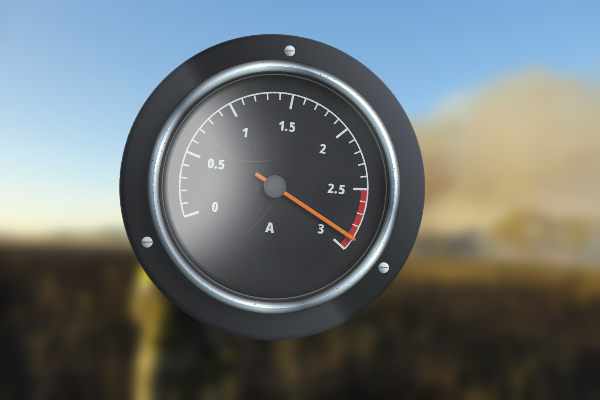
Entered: 2.9 A
